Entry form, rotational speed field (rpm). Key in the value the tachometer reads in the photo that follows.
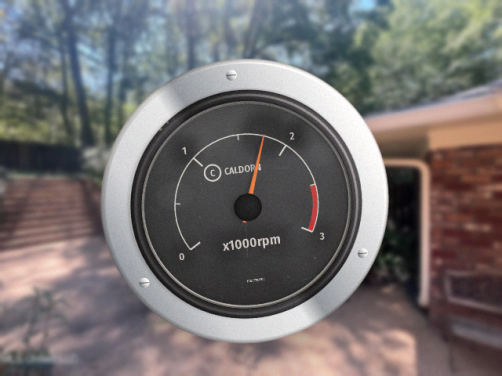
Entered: 1750 rpm
